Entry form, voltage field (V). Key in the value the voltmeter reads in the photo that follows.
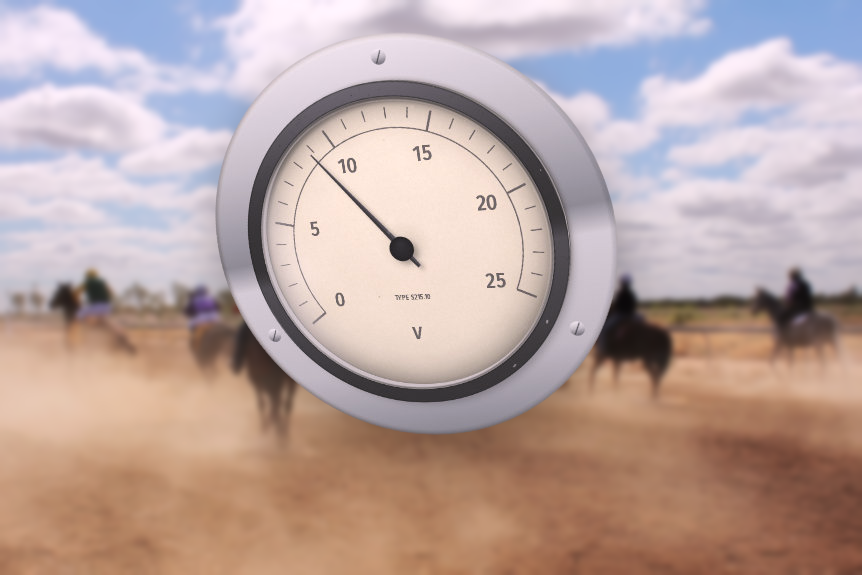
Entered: 9 V
